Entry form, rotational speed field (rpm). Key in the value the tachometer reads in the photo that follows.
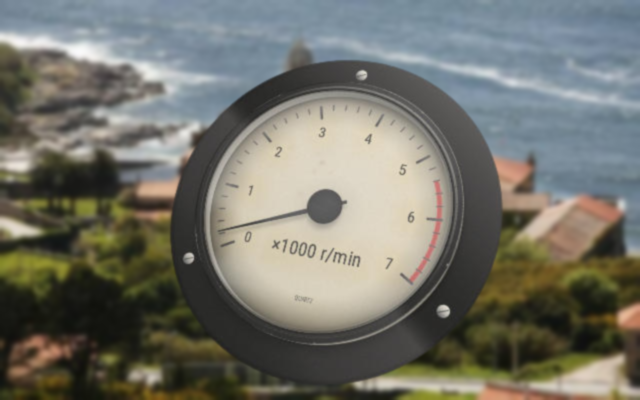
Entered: 200 rpm
